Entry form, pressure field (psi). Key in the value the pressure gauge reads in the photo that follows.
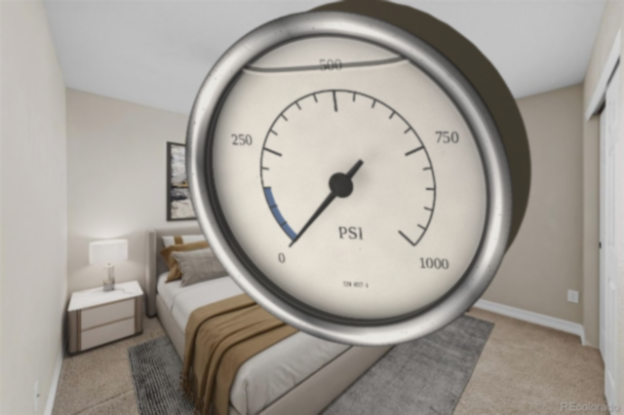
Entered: 0 psi
